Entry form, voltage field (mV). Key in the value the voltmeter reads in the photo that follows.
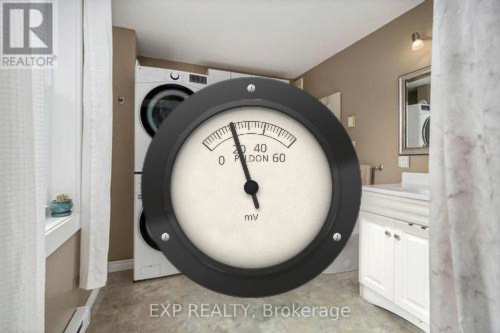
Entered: 20 mV
